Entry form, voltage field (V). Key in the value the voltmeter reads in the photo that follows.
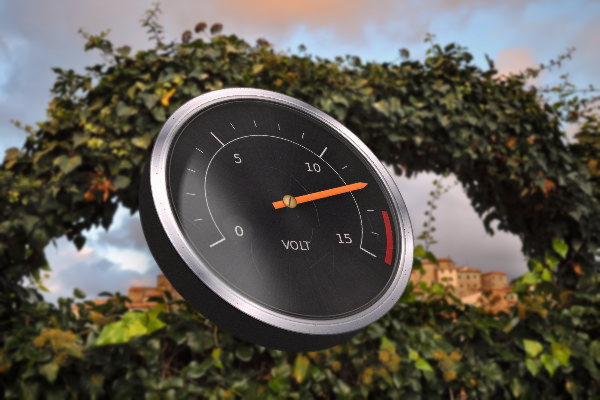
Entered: 12 V
